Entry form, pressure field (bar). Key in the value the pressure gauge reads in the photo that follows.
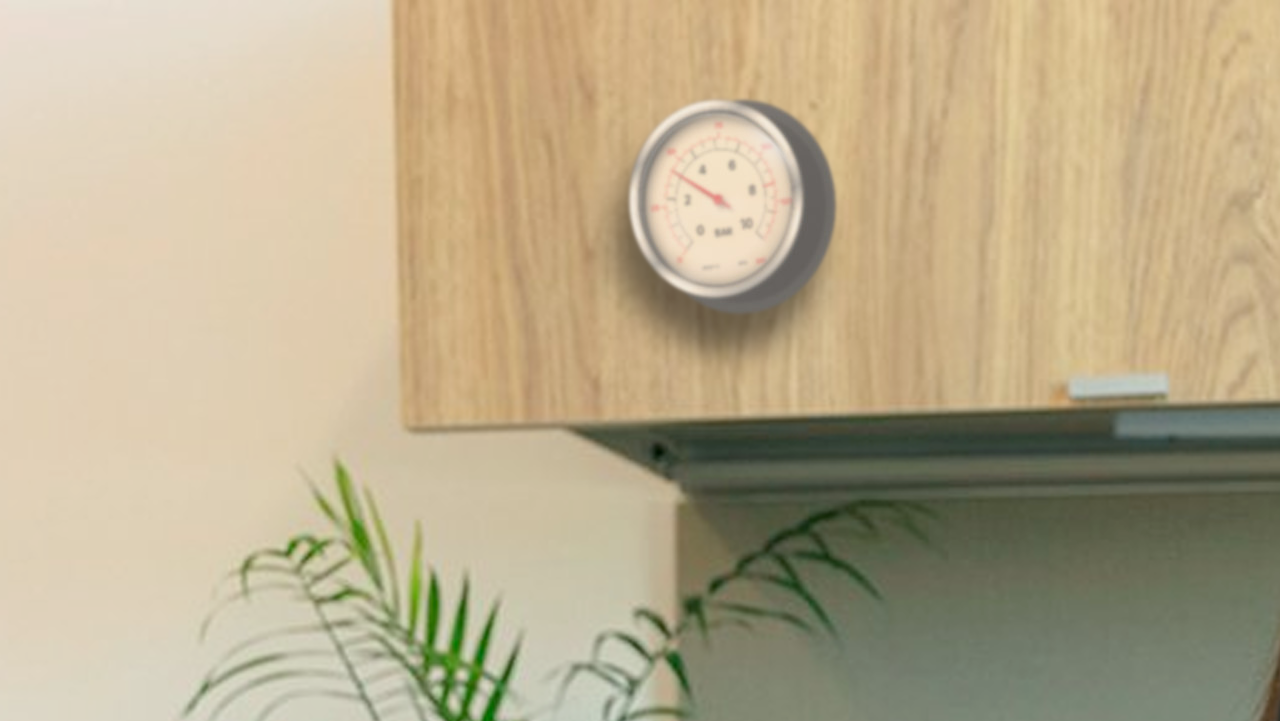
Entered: 3 bar
